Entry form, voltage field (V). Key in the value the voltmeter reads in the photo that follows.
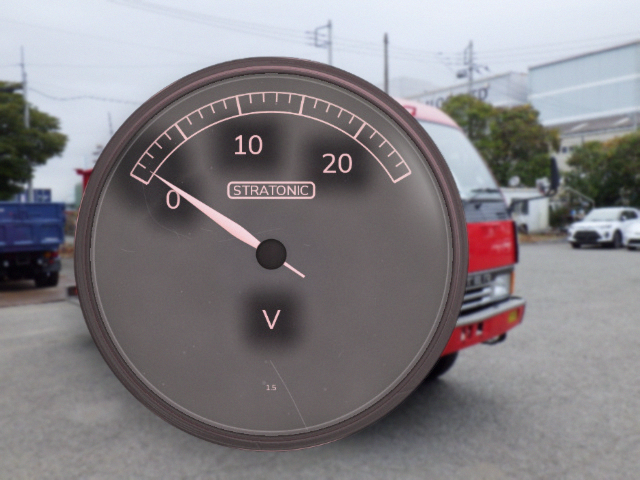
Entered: 1 V
